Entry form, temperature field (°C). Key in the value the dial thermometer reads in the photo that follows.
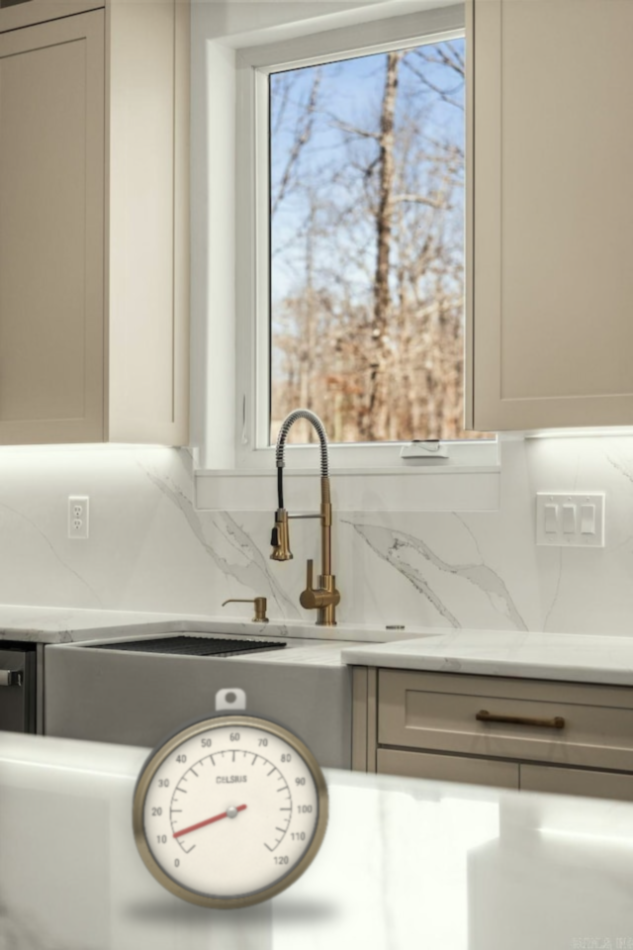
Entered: 10 °C
